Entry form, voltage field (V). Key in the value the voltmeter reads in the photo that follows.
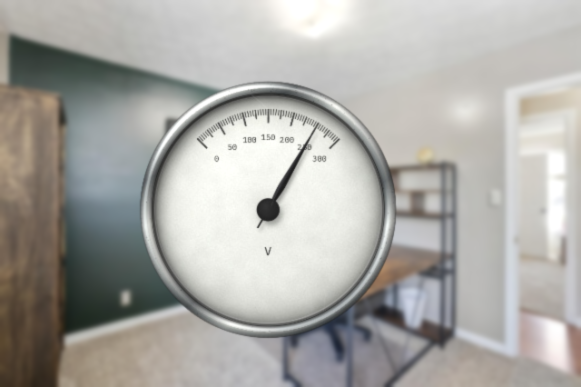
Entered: 250 V
